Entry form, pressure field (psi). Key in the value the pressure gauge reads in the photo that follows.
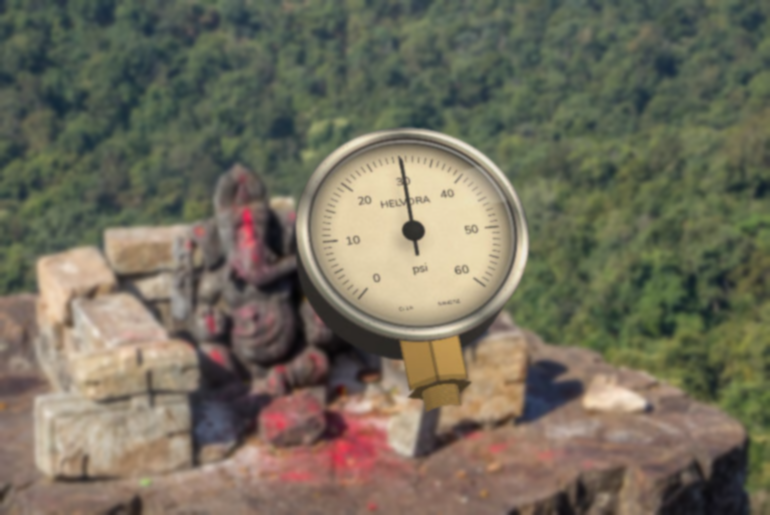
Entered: 30 psi
